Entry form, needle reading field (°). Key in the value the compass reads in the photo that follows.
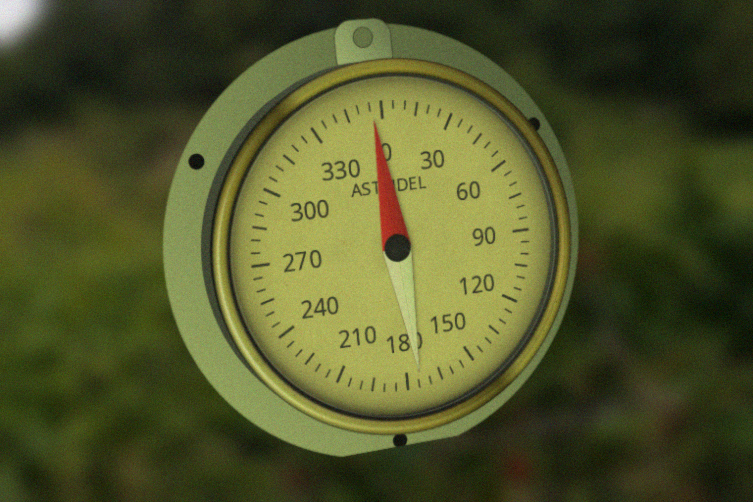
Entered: 355 °
